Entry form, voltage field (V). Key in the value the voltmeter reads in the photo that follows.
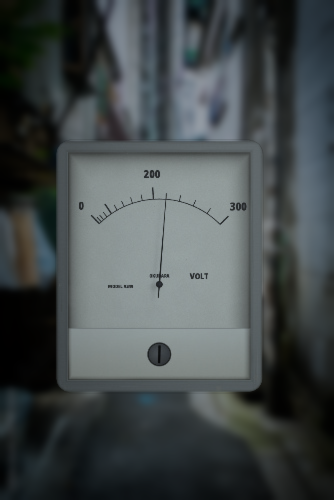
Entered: 220 V
